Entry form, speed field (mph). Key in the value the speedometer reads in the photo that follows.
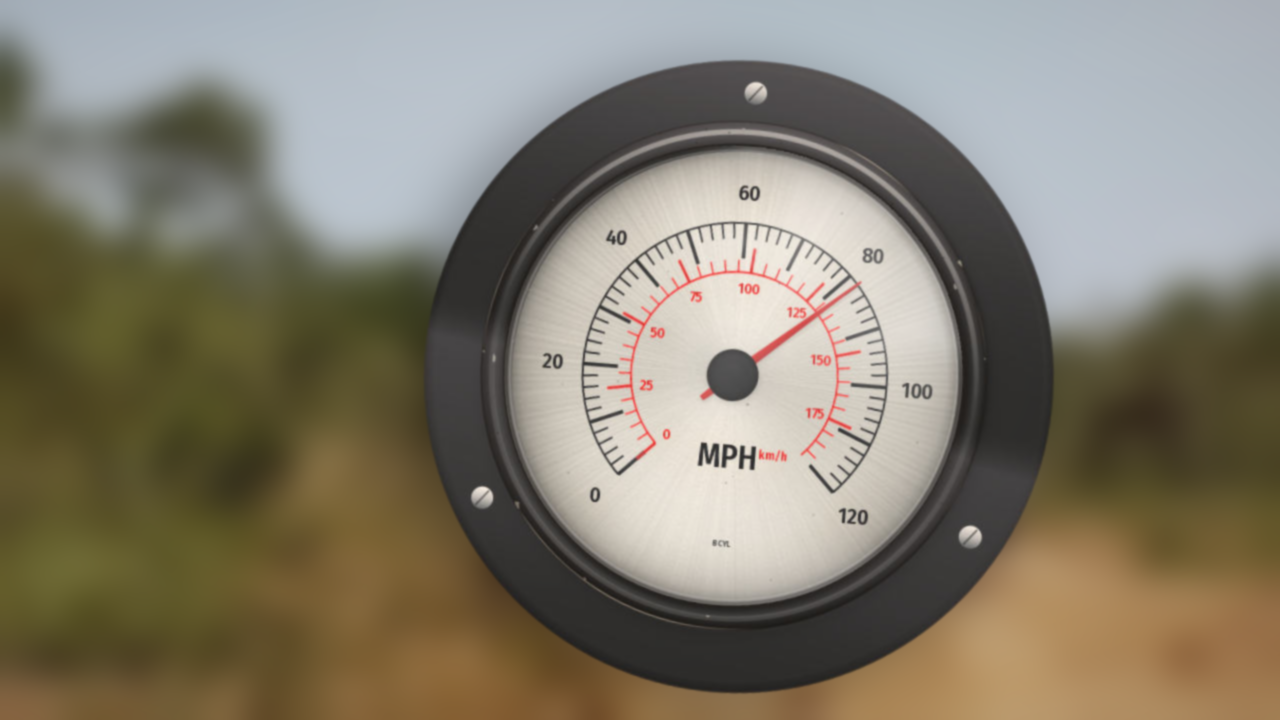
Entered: 82 mph
